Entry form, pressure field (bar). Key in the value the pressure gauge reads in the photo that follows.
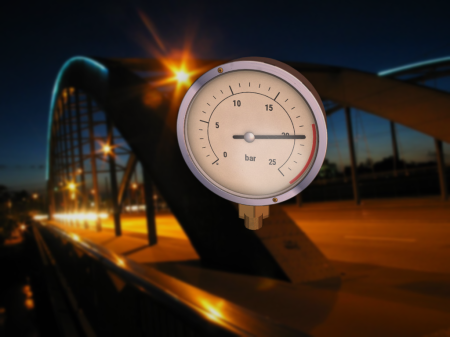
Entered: 20 bar
